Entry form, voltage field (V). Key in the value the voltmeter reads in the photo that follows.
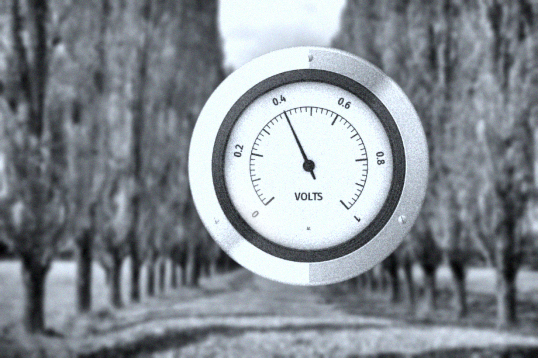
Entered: 0.4 V
